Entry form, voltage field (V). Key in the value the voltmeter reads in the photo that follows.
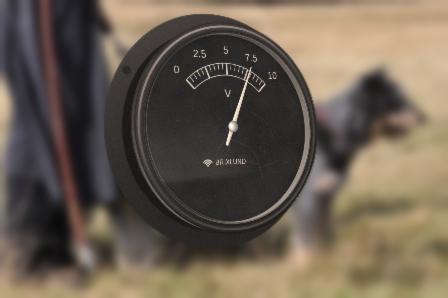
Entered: 7.5 V
